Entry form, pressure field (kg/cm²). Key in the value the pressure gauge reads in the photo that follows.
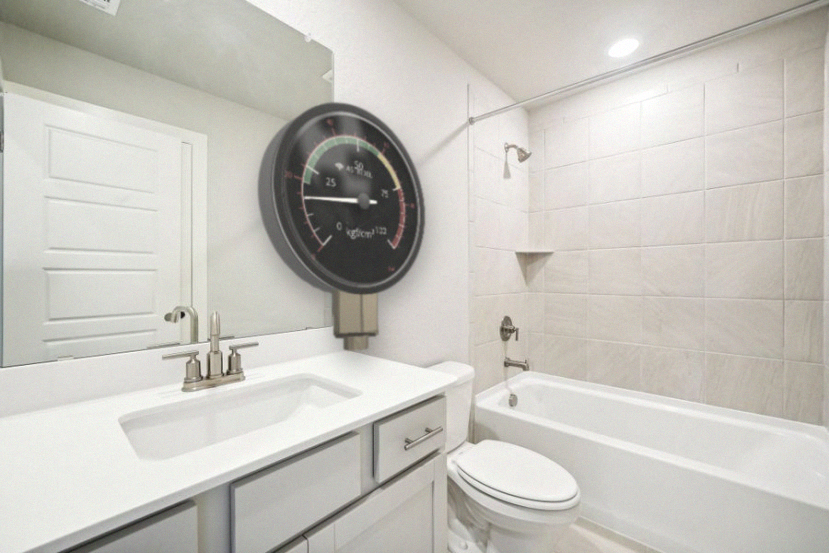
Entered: 15 kg/cm²
